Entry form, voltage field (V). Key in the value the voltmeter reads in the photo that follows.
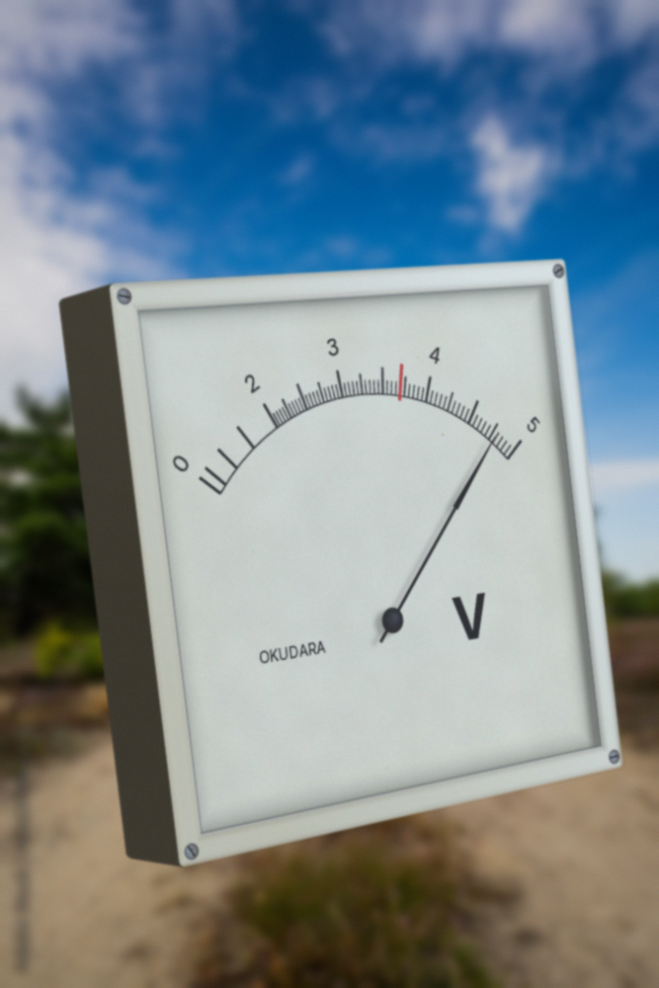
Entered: 4.75 V
